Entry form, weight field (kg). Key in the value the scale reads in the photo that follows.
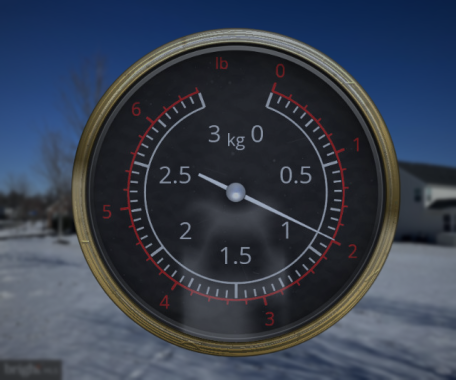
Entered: 0.9 kg
